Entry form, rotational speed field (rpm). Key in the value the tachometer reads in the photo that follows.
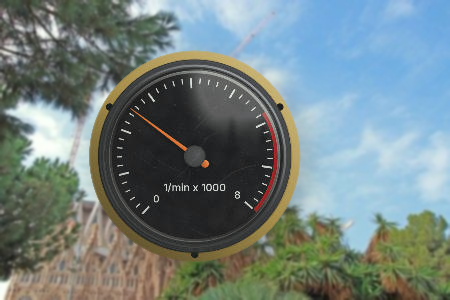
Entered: 2500 rpm
